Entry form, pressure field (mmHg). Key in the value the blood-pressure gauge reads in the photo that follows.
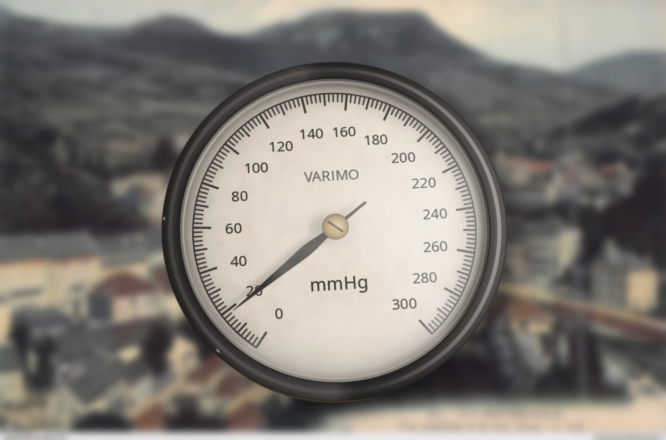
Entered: 18 mmHg
